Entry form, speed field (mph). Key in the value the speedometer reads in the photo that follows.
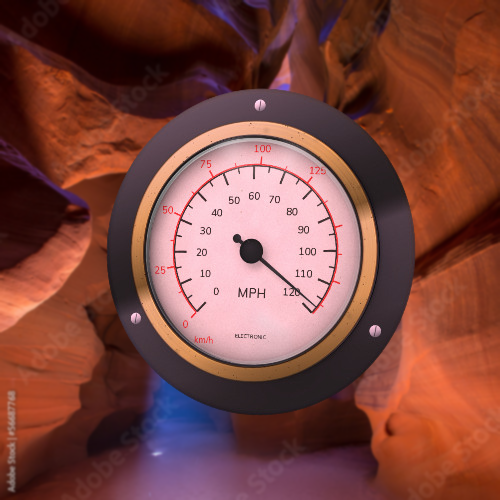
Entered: 117.5 mph
